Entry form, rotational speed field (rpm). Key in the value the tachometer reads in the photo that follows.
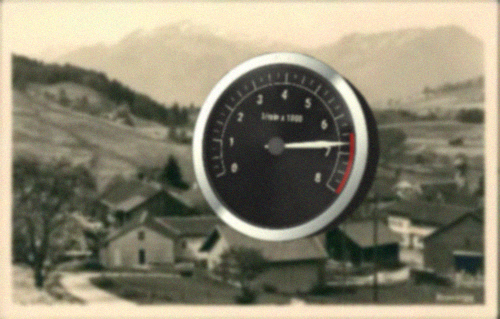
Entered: 6750 rpm
